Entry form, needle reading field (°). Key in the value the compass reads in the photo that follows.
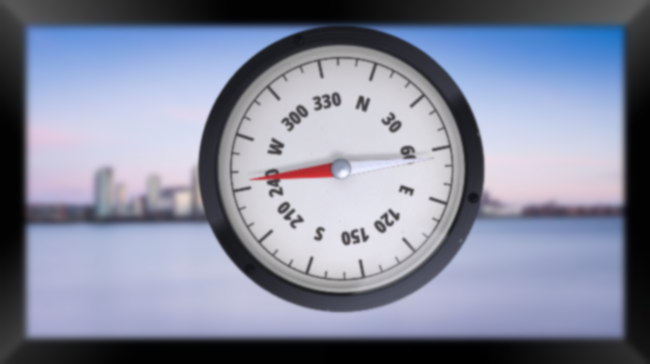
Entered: 245 °
